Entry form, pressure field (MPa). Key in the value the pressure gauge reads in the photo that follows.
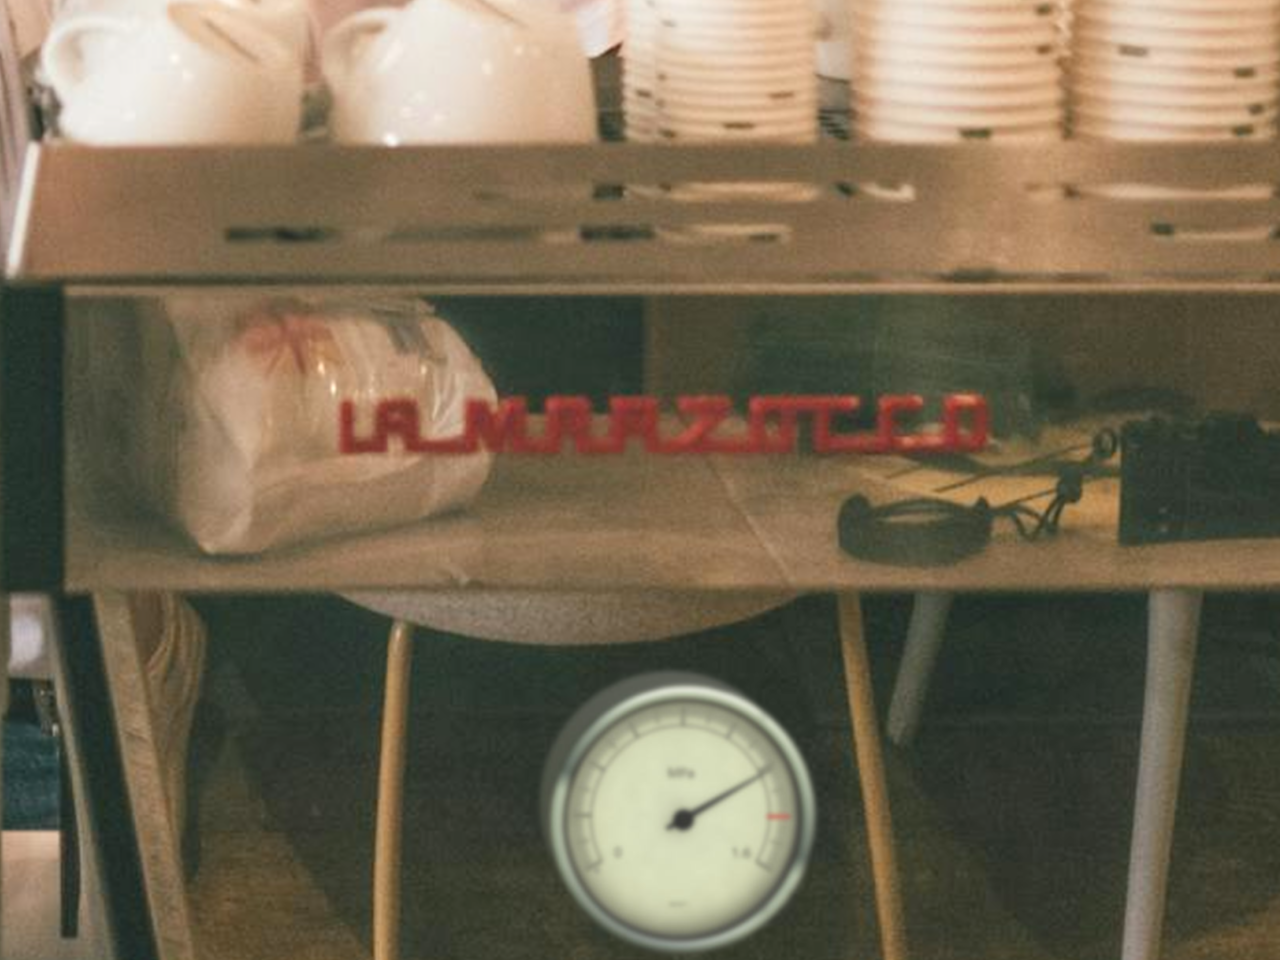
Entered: 1.2 MPa
